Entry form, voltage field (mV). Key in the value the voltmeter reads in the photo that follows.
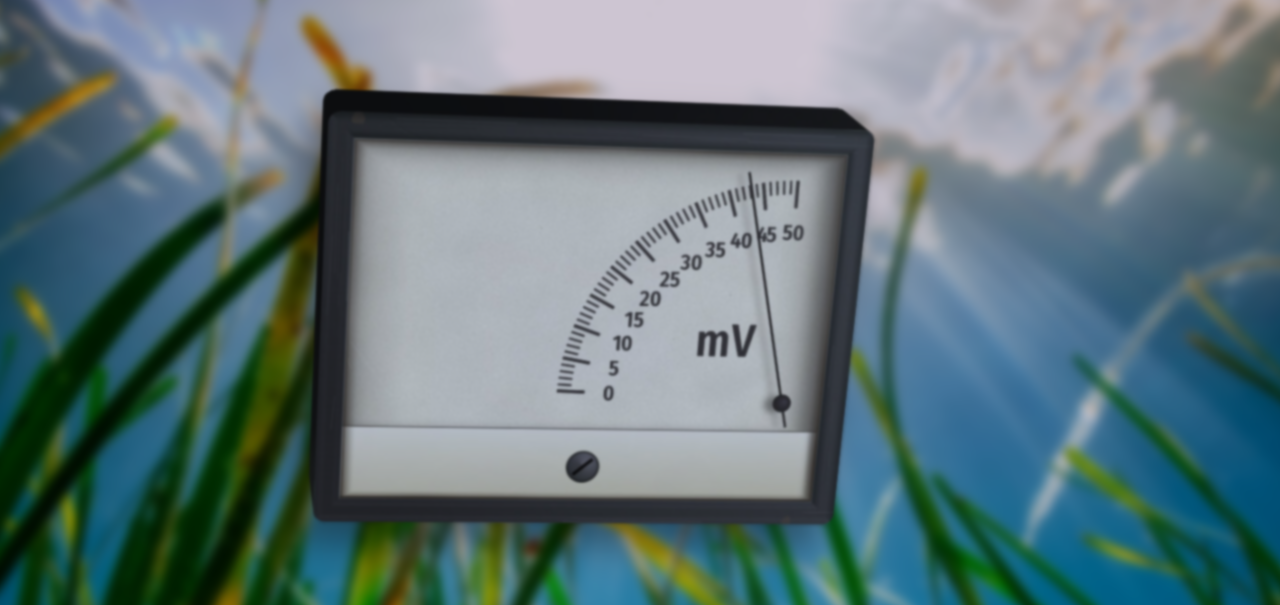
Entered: 43 mV
